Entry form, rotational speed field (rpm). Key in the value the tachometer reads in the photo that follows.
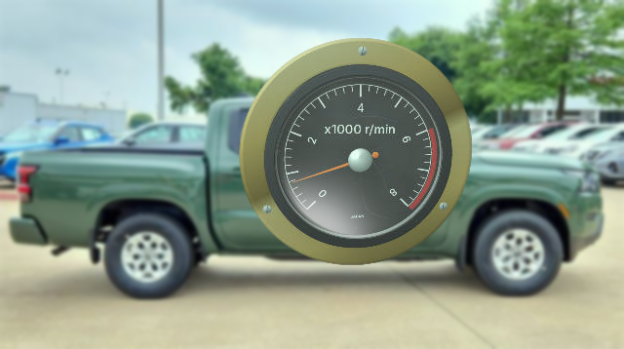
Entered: 800 rpm
